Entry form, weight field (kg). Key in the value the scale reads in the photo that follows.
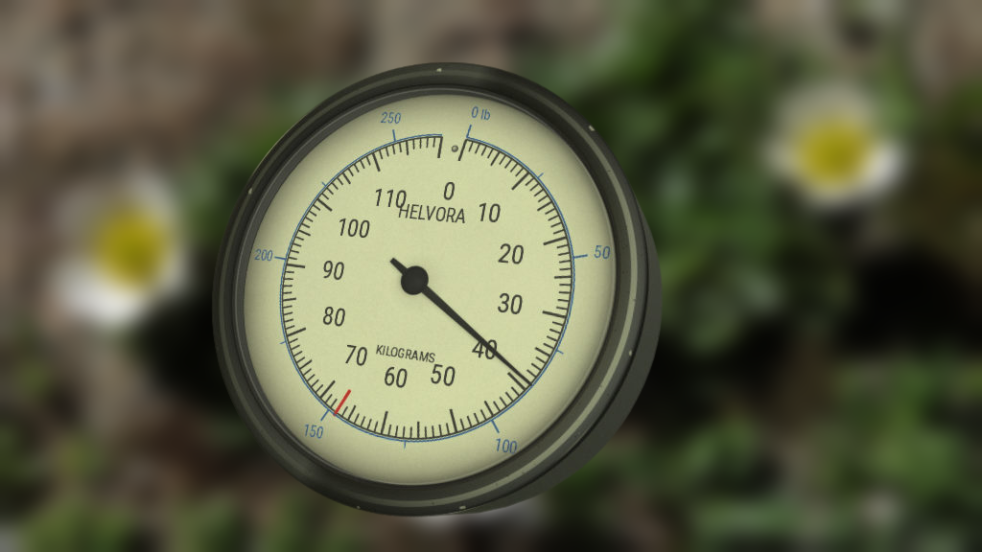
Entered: 39 kg
